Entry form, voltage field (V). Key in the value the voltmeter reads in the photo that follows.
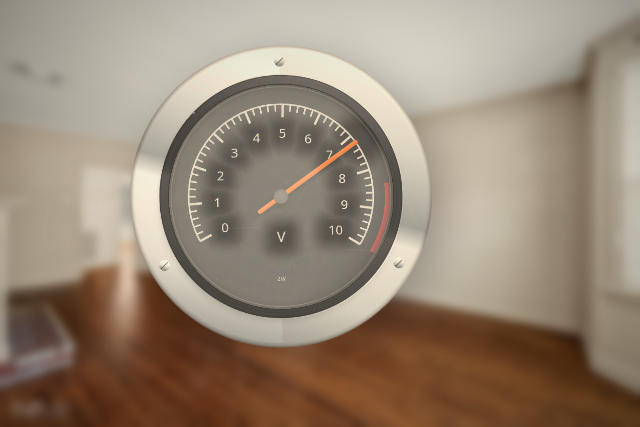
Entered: 7.2 V
